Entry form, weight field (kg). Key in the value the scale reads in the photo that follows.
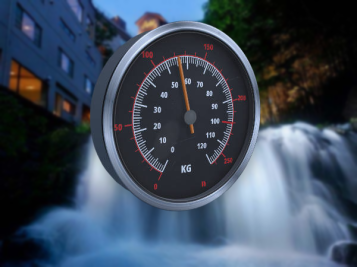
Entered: 55 kg
